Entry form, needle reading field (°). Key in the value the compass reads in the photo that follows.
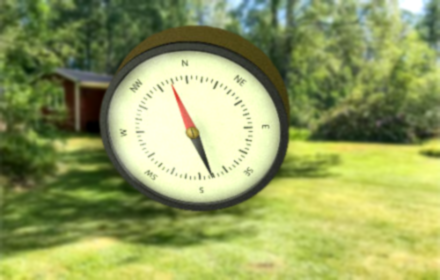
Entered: 345 °
